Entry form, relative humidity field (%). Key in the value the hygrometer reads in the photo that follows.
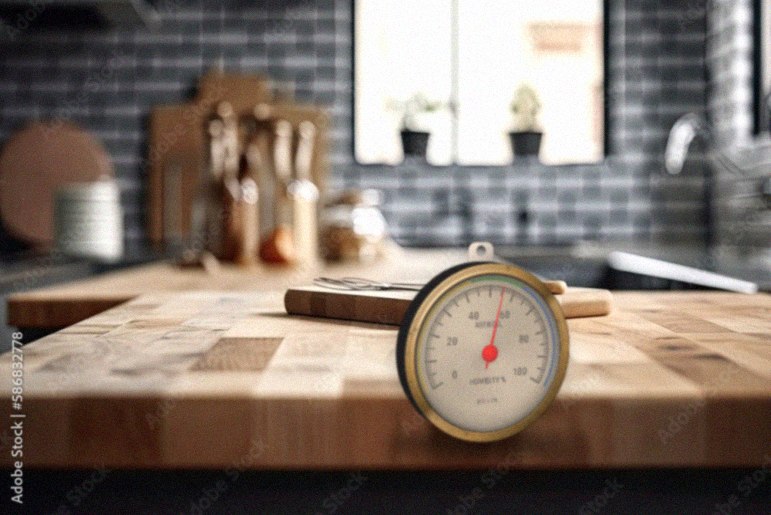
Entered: 55 %
